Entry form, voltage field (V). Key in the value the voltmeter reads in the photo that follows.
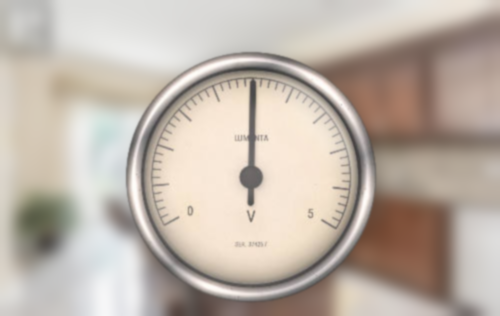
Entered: 2.5 V
